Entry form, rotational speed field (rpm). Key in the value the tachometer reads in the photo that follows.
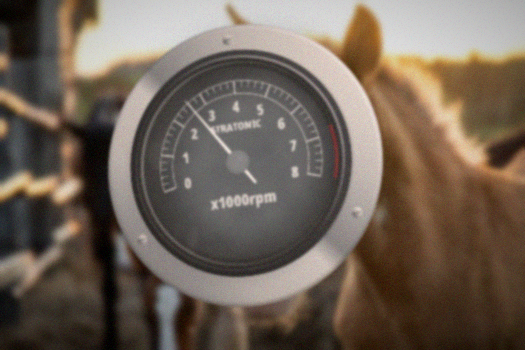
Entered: 2600 rpm
